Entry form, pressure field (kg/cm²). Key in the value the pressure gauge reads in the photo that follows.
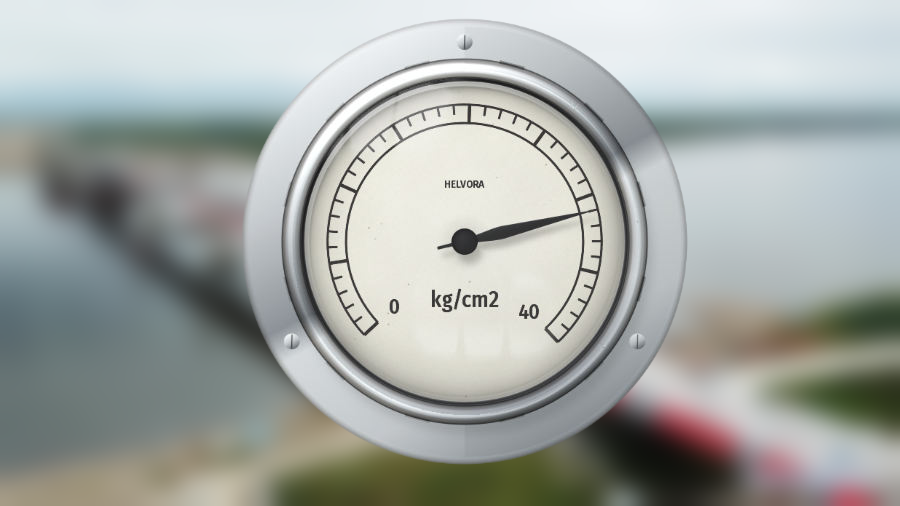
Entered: 31 kg/cm²
